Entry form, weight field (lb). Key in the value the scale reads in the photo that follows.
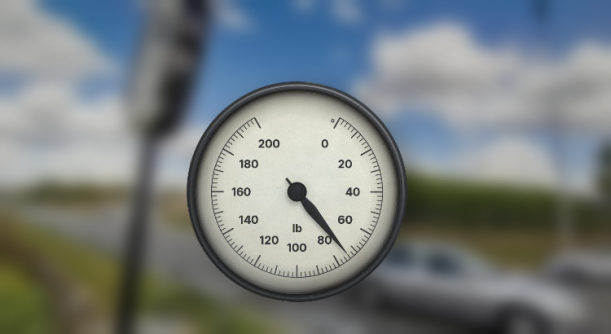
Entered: 74 lb
